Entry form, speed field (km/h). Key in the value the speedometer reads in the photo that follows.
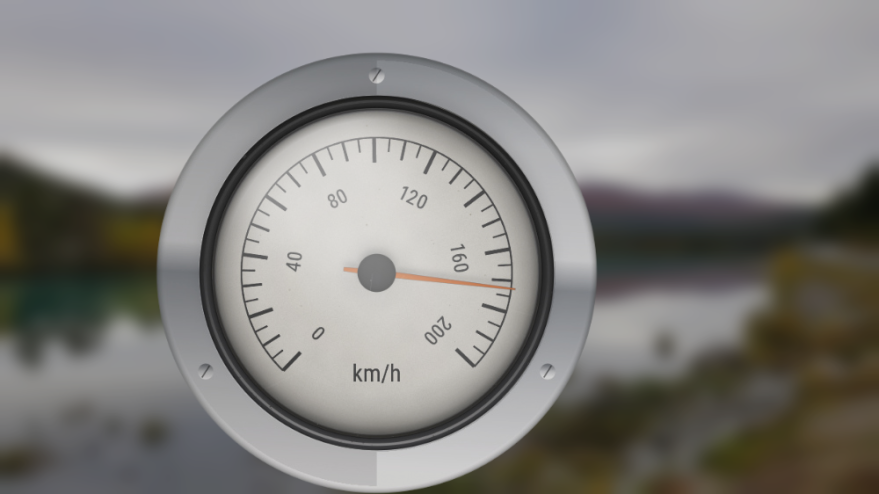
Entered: 172.5 km/h
